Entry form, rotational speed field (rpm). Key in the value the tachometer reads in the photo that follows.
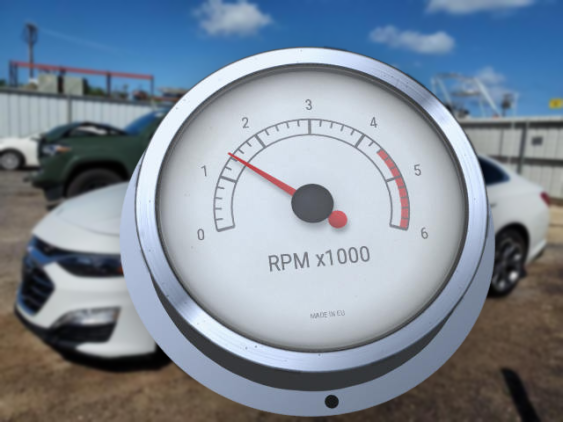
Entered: 1400 rpm
